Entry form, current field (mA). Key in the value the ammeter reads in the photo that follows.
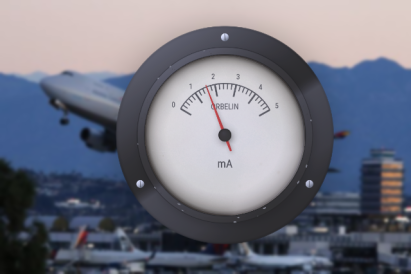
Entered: 1.6 mA
